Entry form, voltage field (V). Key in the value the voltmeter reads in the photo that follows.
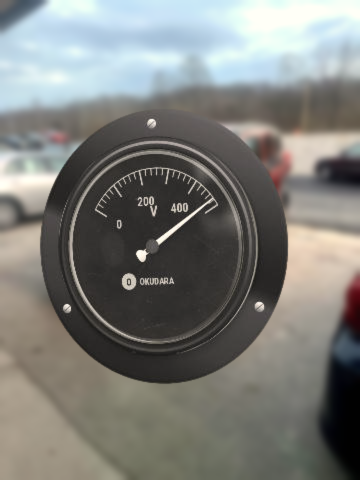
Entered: 480 V
